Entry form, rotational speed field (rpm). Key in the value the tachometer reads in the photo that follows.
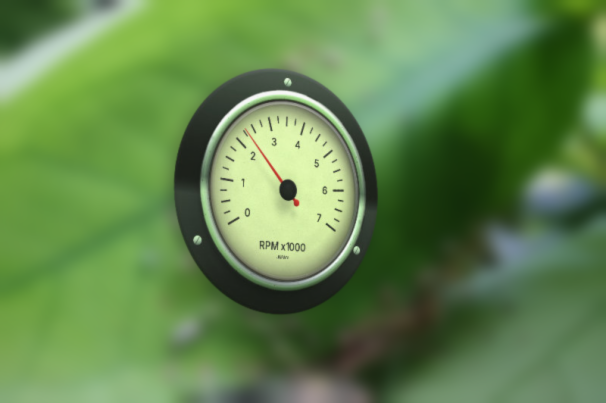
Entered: 2250 rpm
